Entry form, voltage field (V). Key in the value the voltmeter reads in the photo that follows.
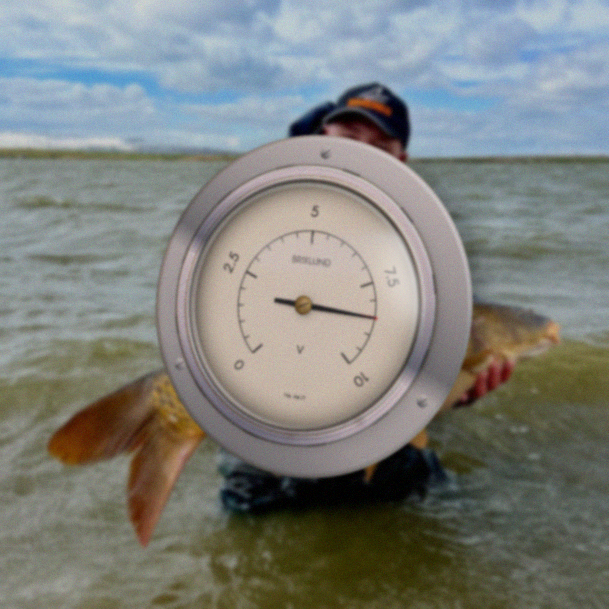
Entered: 8.5 V
